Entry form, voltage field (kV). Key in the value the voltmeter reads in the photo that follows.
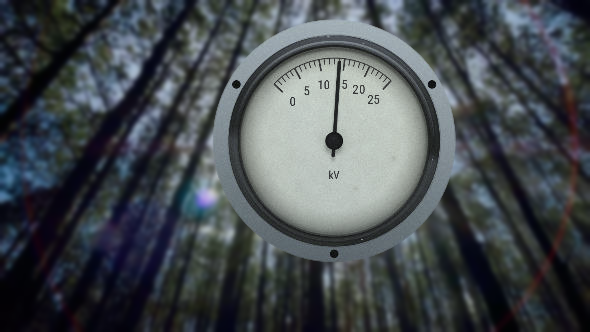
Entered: 14 kV
